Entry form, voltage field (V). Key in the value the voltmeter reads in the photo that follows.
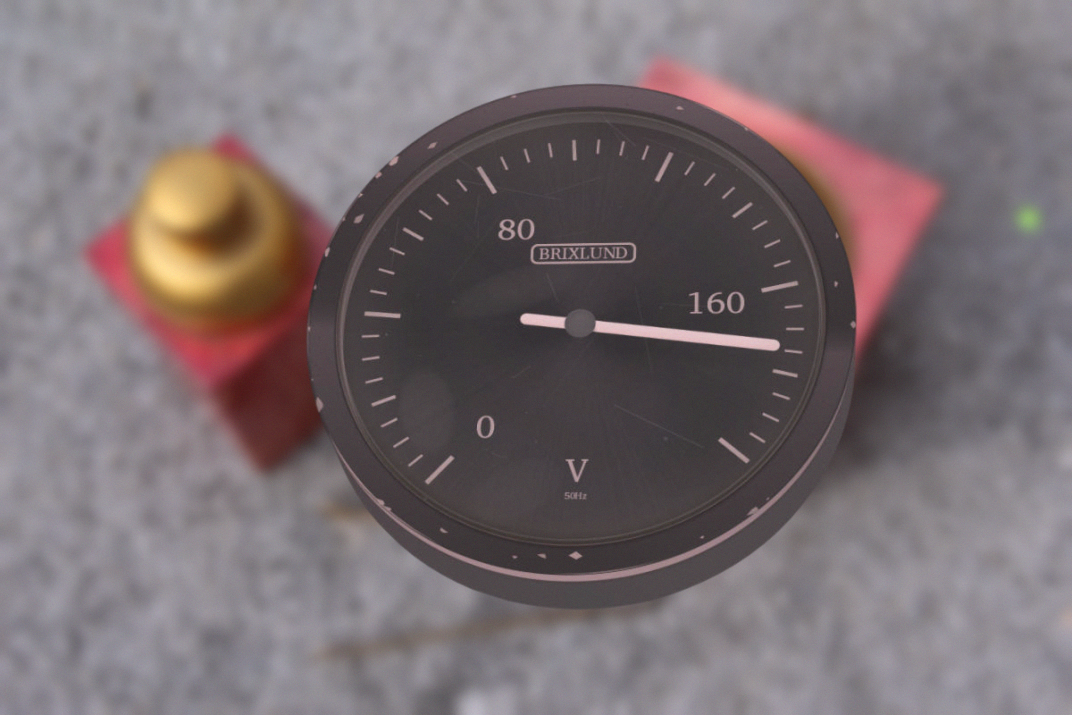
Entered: 175 V
